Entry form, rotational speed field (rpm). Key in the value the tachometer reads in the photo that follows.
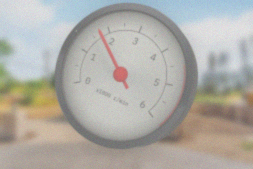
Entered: 1750 rpm
